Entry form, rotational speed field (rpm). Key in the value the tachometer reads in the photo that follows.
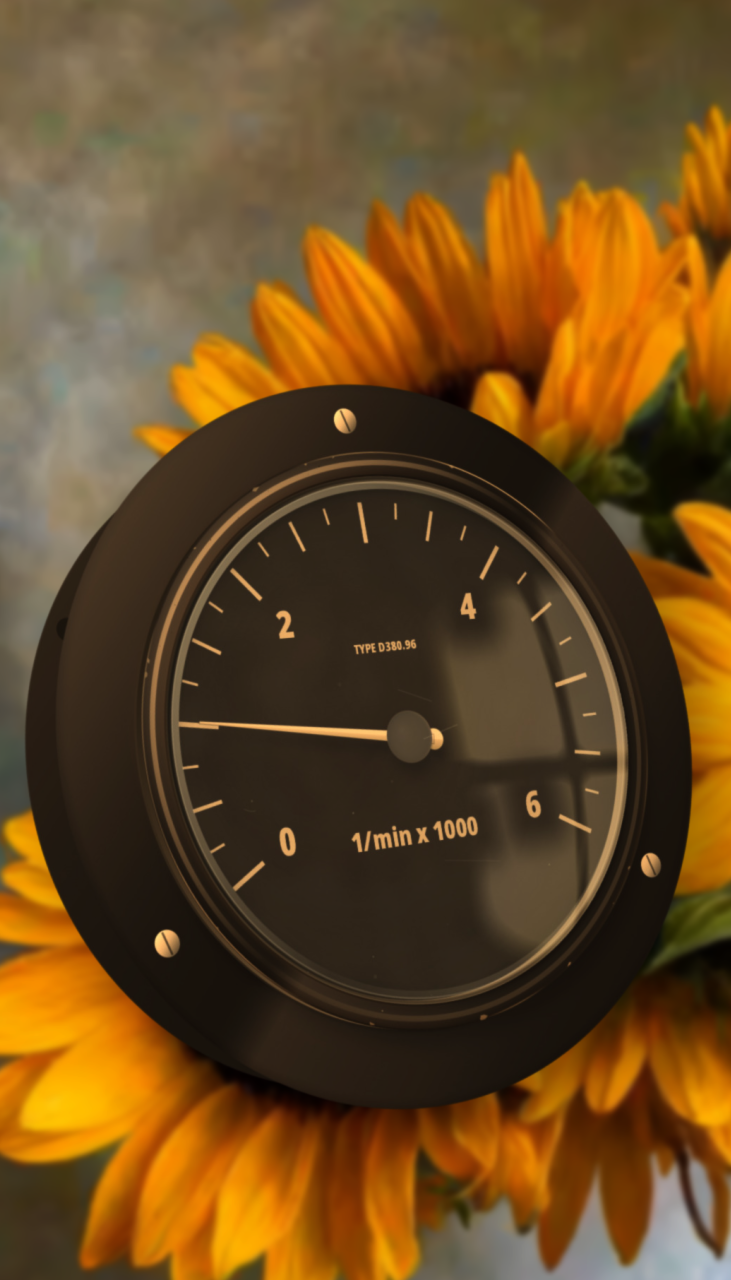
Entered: 1000 rpm
